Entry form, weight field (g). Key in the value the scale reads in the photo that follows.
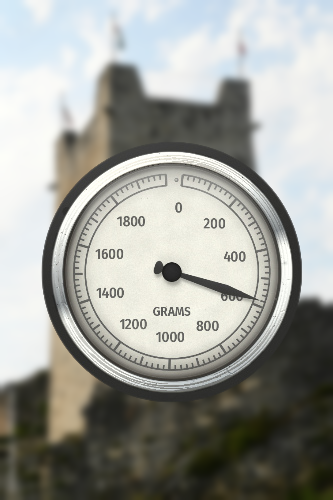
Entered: 580 g
